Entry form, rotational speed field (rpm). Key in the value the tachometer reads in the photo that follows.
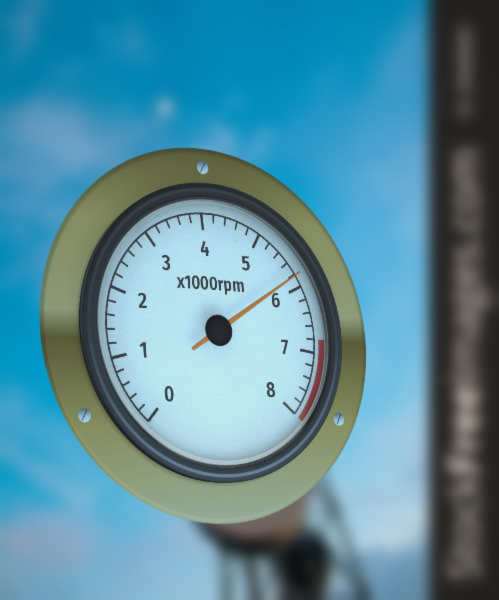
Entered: 5800 rpm
